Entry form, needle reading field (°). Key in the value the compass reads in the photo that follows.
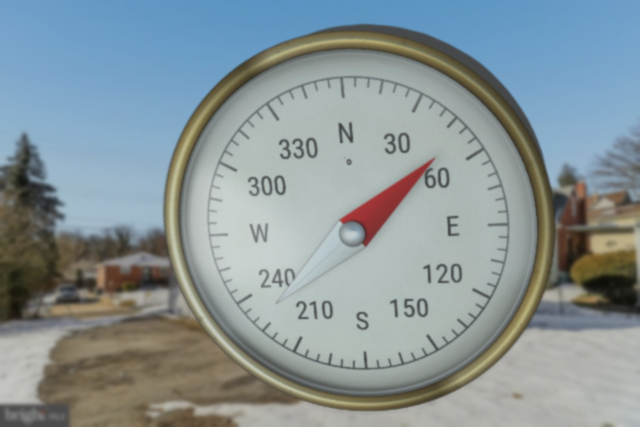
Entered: 50 °
